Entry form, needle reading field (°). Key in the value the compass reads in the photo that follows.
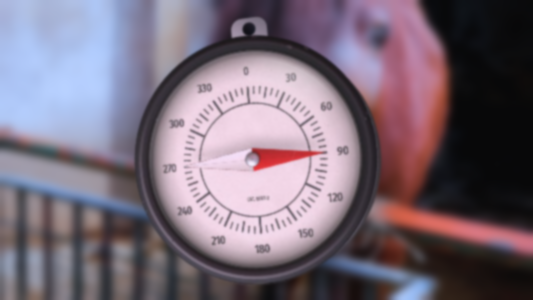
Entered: 90 °
